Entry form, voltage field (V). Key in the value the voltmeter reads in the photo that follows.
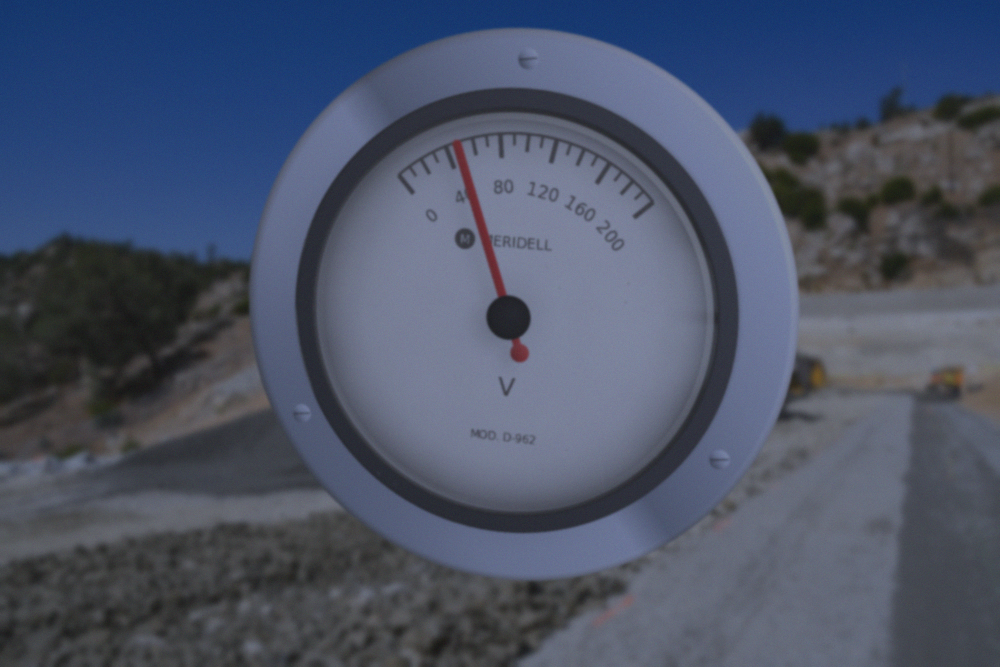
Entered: 50 V
